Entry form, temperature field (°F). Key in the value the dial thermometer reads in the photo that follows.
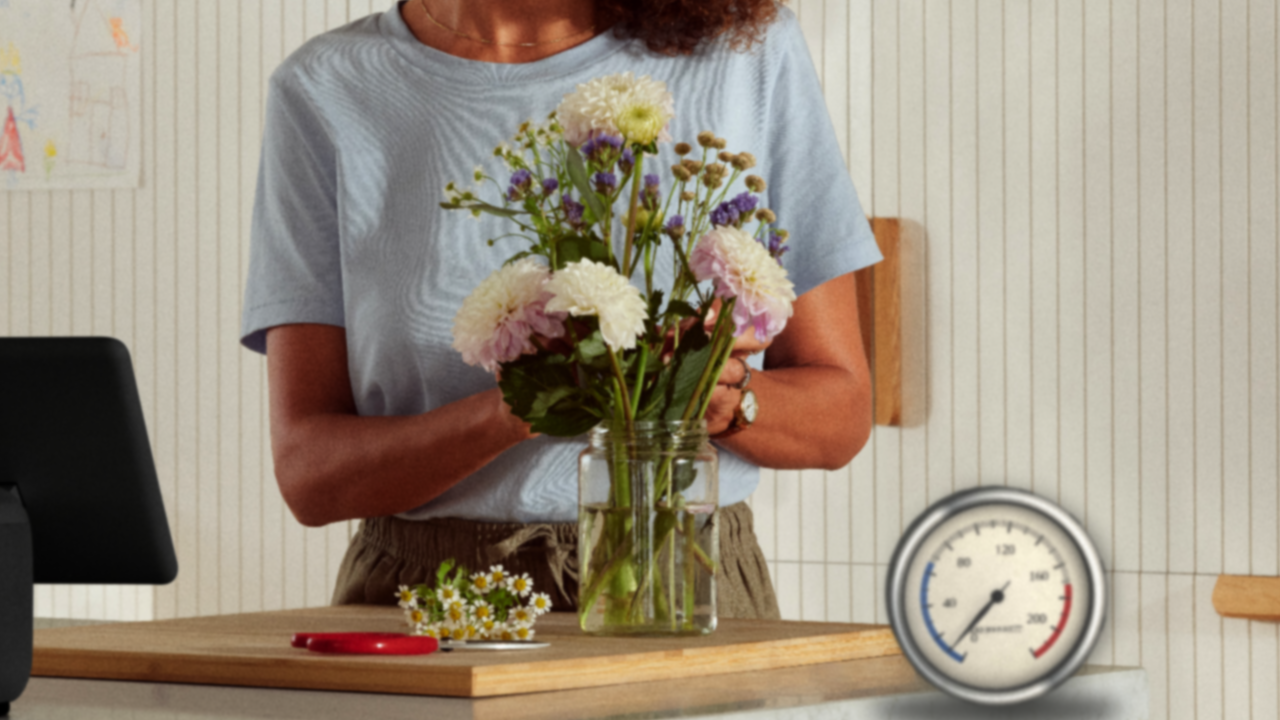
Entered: 10 °F
